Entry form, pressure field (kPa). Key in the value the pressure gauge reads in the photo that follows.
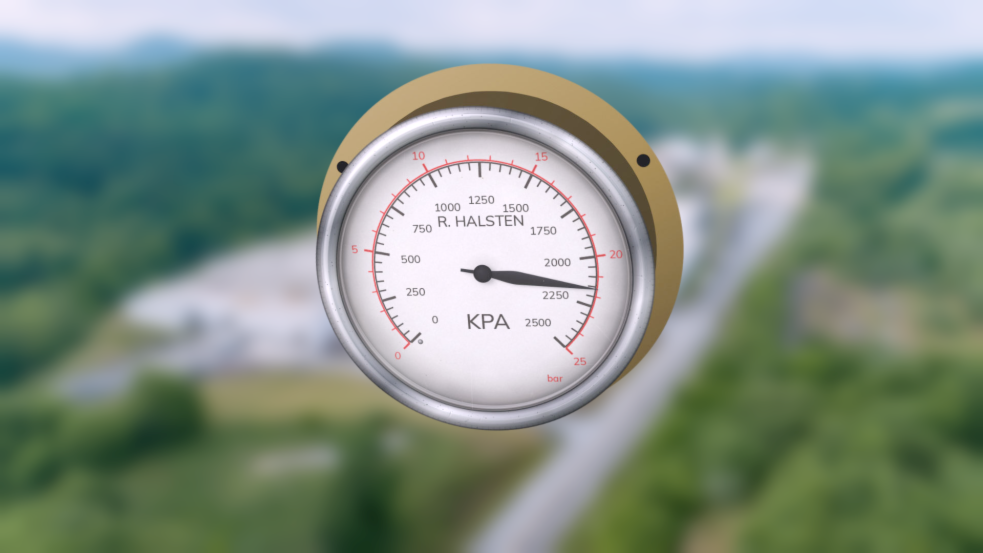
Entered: 2150 kPa
